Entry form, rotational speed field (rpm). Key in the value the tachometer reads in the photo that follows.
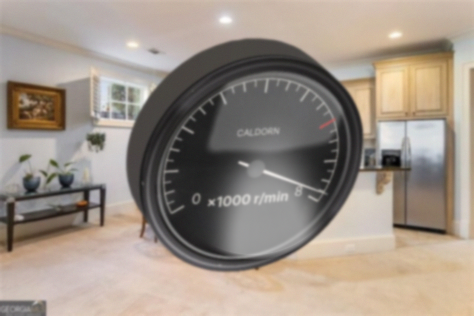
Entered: 7750 rpm
